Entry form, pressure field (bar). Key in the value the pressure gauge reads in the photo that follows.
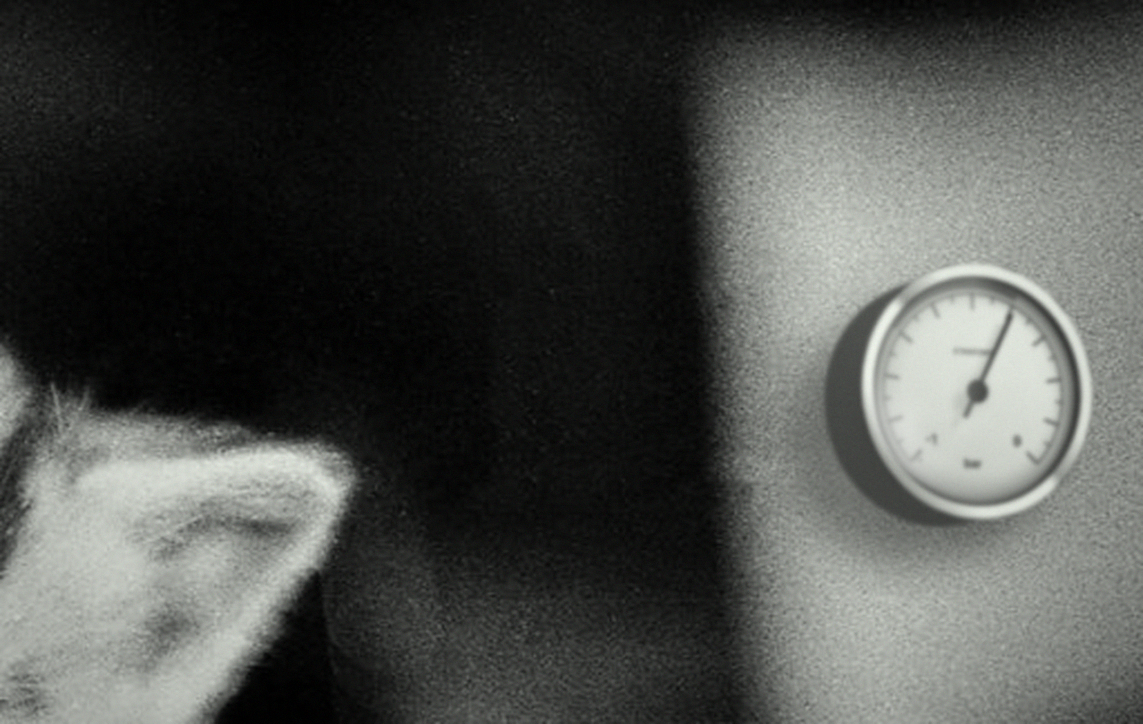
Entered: 5 bar
